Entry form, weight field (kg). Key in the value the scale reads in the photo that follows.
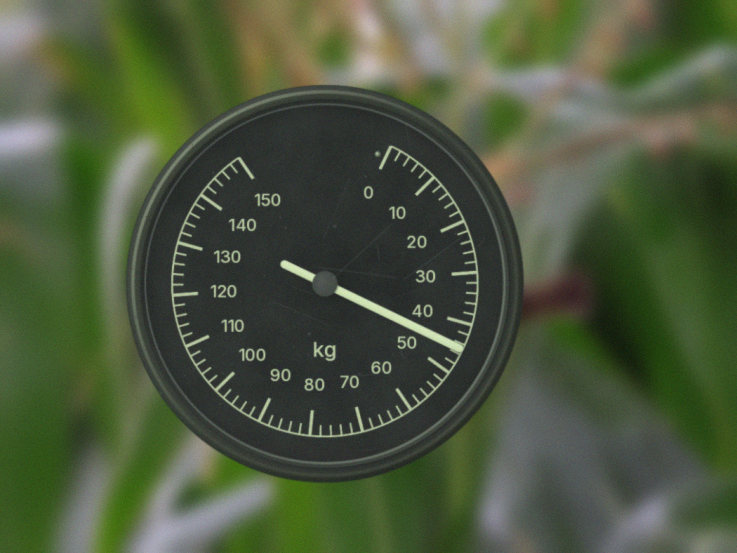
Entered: 45 kg
